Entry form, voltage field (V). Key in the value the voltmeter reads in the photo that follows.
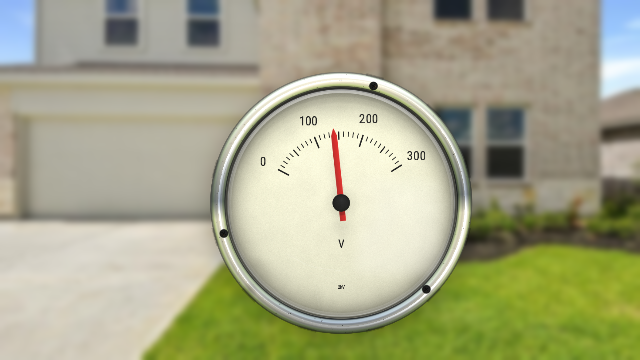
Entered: 140 V
